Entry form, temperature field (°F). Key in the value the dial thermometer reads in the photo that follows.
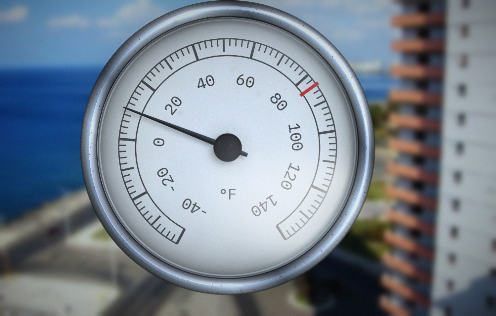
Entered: 10 °F
